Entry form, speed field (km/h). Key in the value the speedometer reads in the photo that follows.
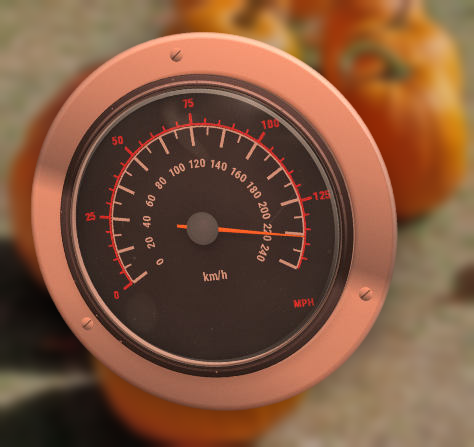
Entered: 220 km/h
